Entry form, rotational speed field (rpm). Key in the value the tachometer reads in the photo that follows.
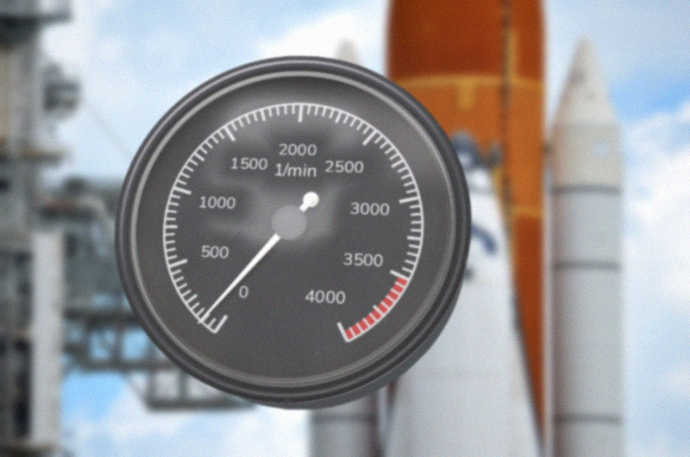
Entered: 100 rpm
